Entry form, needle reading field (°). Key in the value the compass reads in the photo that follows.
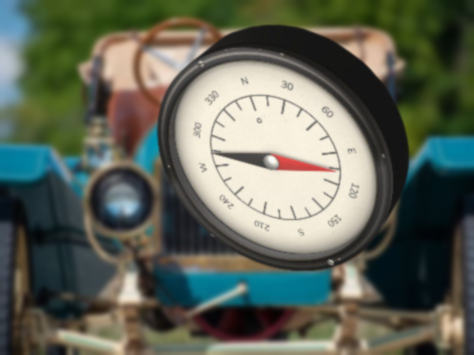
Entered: 105 °
